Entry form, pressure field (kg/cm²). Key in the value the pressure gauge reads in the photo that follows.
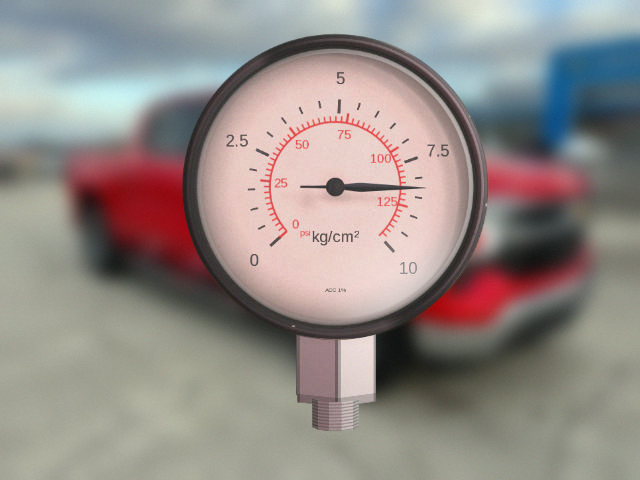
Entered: 8.25 kg/cm²
